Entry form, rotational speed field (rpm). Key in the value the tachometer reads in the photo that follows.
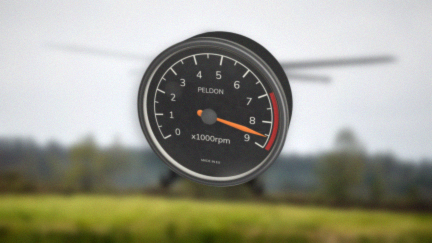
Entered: 8500 rpm
